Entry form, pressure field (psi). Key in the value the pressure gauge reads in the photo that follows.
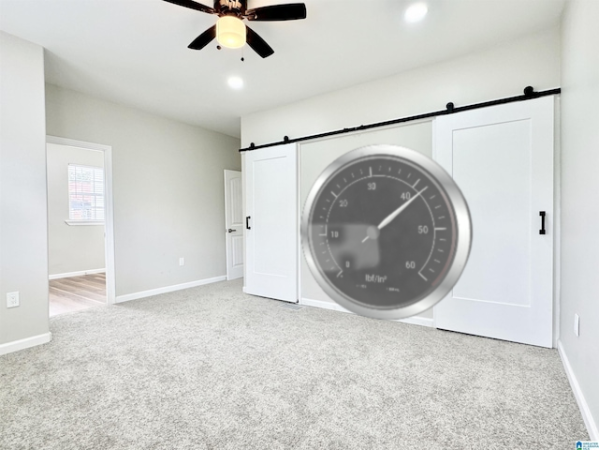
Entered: 42 psi
